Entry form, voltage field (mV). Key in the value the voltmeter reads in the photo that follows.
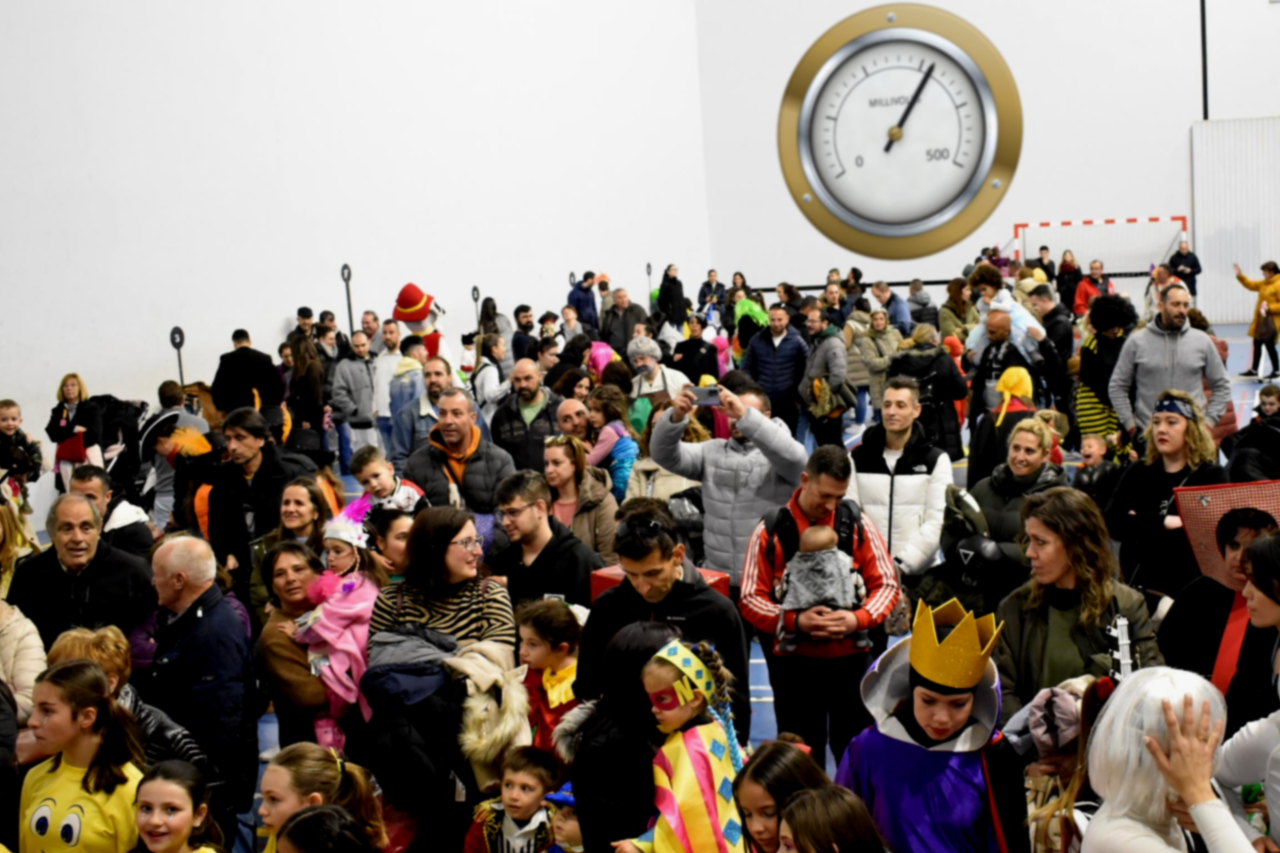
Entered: 320 mV
